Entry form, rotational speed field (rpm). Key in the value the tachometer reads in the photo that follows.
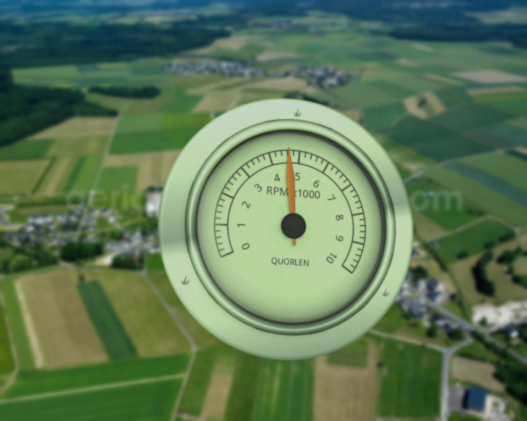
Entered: 4600 rpm
